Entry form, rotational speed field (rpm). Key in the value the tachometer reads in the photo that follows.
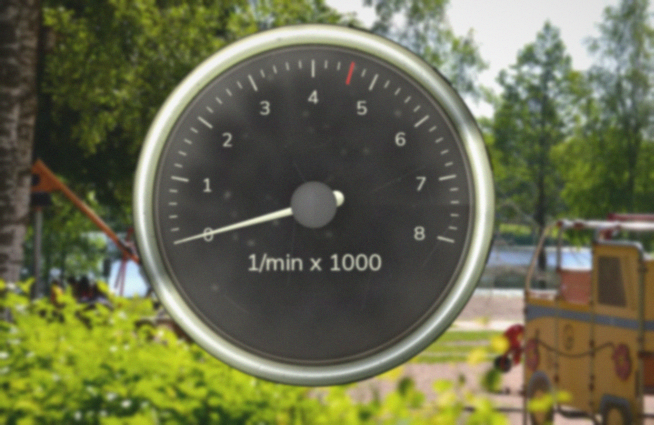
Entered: 0 rpm
